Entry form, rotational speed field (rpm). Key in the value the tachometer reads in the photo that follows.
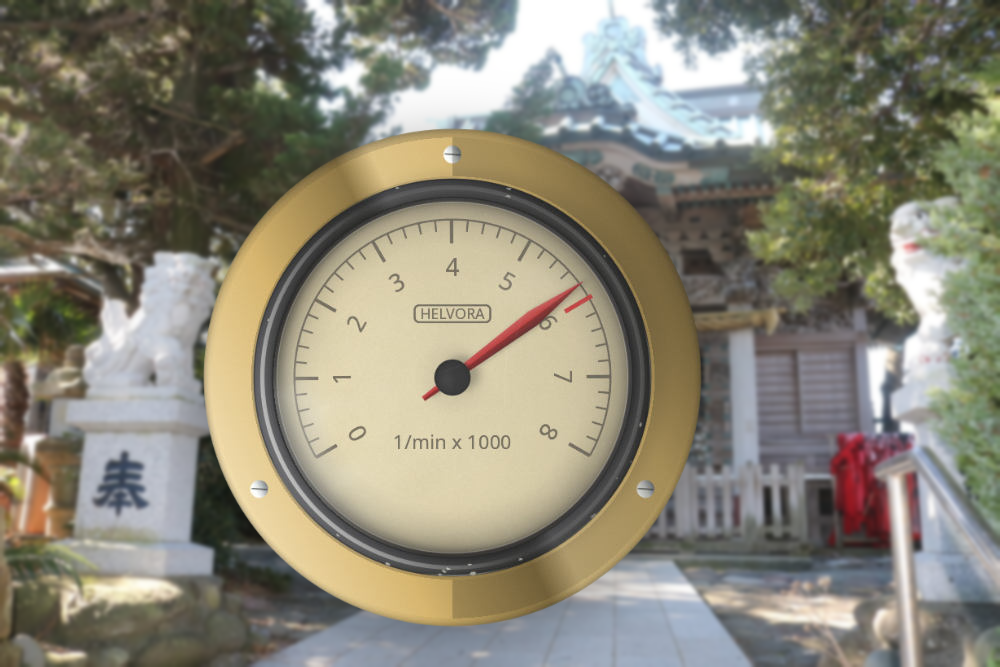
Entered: 5800 rpm
